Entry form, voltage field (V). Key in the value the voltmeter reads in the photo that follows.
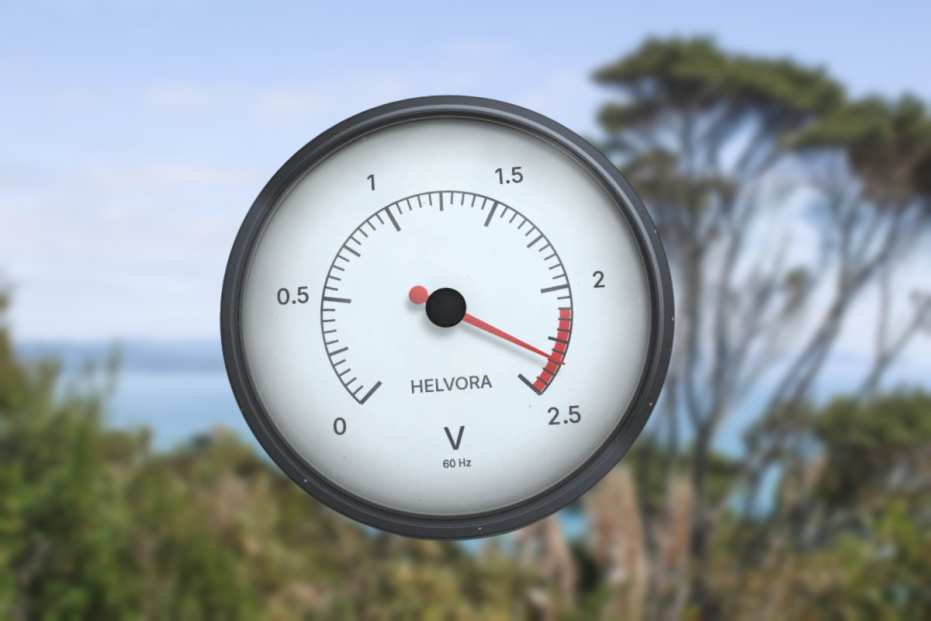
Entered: 2.35 V
